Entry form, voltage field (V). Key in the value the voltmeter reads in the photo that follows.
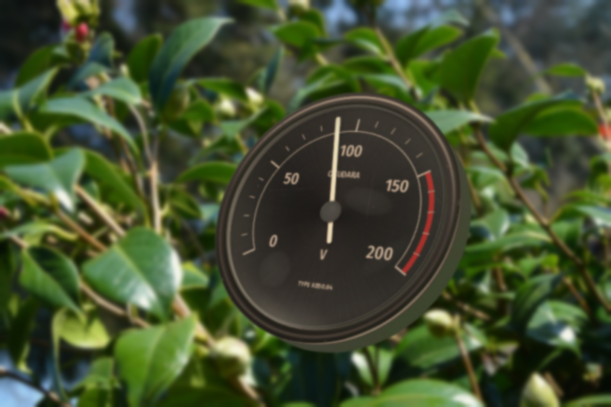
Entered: 90 V
